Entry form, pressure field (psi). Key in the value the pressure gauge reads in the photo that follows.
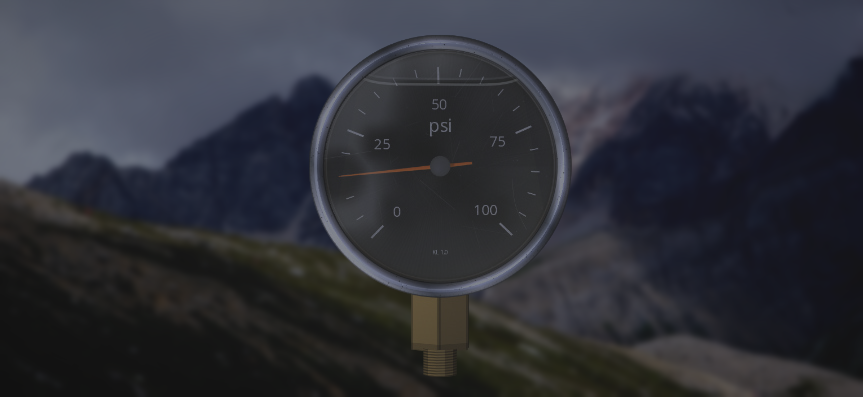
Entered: 15 psi
